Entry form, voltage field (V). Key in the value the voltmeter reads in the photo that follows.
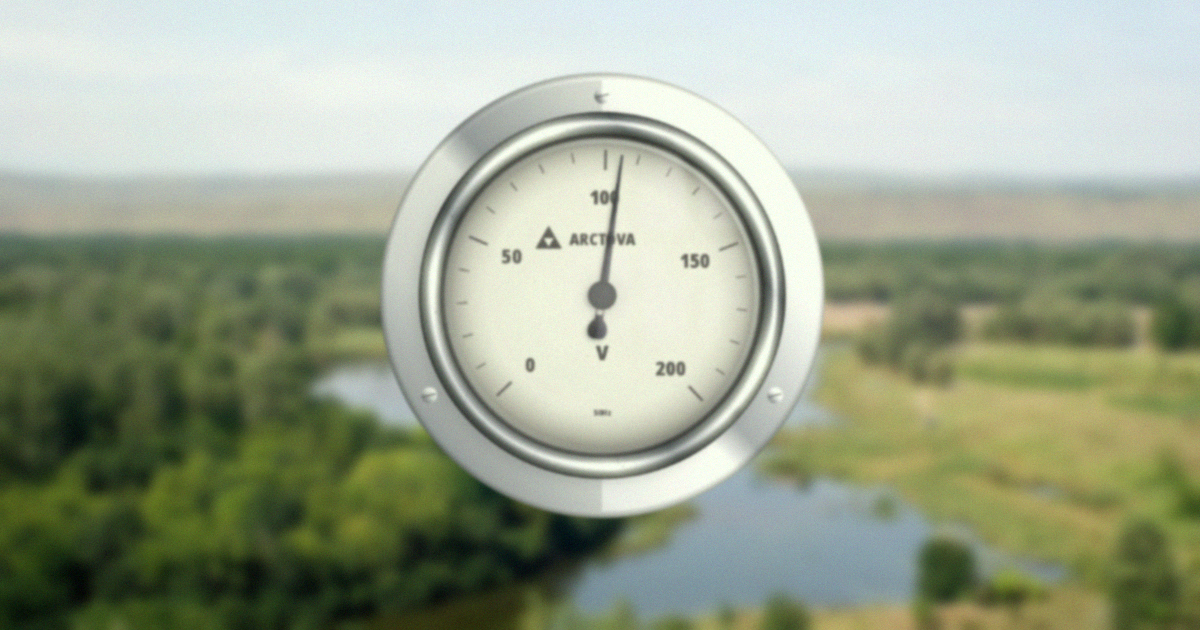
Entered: 105 V
